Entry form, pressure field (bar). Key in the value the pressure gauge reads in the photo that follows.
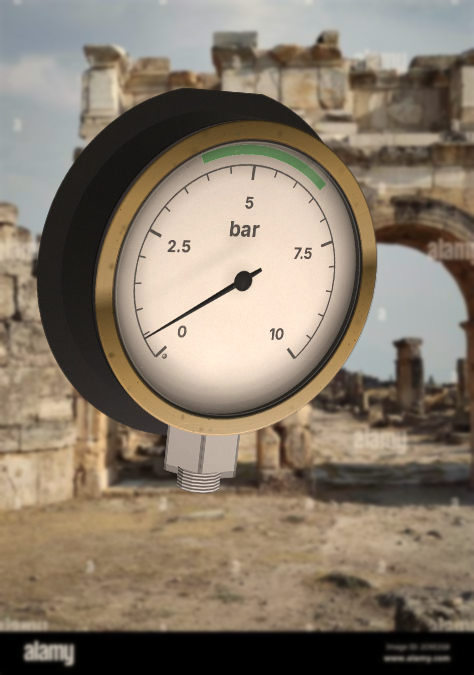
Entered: 0.5 bar
